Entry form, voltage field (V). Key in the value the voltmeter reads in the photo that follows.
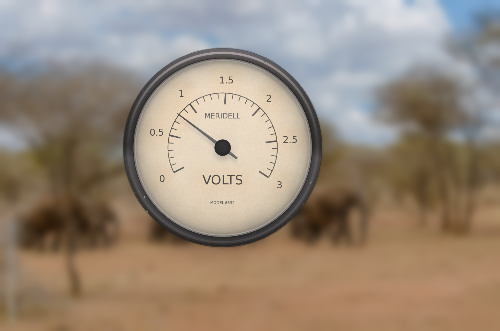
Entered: 0.8 V
